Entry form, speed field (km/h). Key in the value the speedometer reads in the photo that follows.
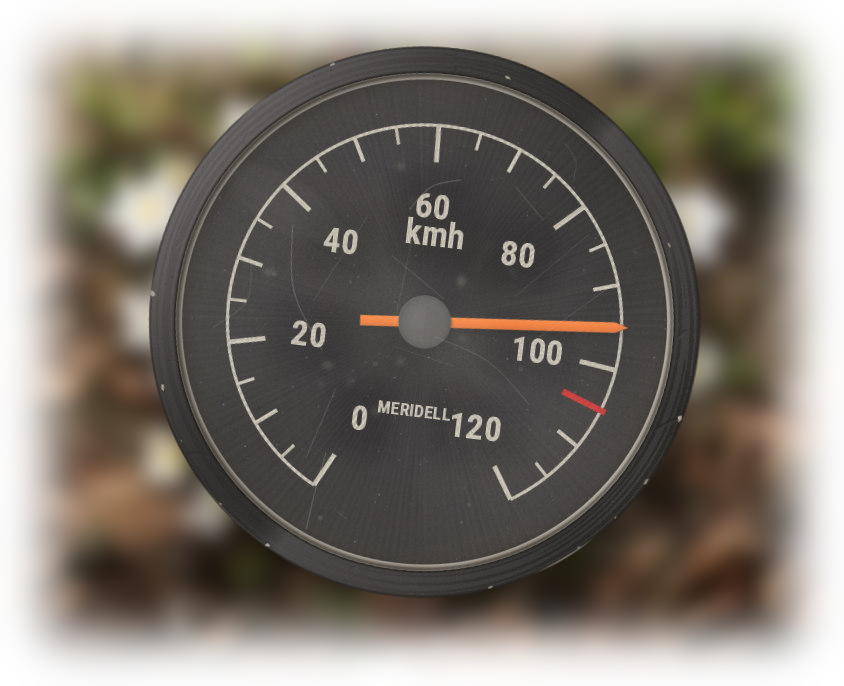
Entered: 95 km/h
